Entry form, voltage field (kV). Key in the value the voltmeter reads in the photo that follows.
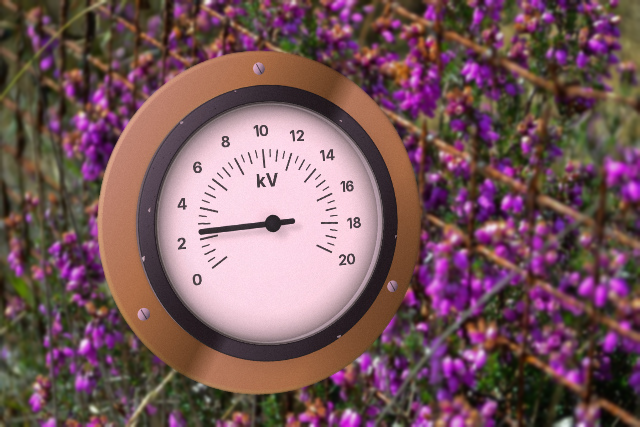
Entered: 2.5 kV
